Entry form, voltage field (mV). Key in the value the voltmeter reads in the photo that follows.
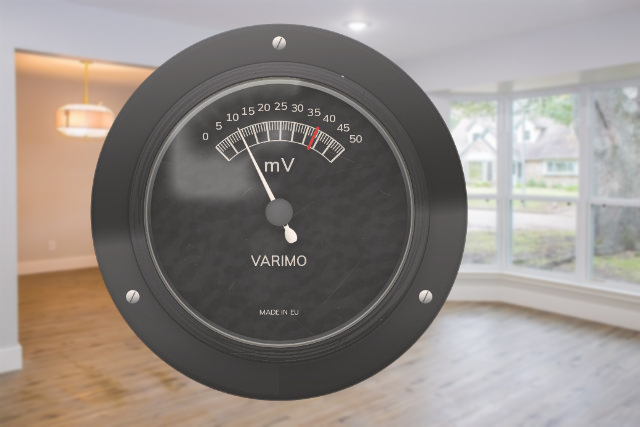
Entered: 10 mV
